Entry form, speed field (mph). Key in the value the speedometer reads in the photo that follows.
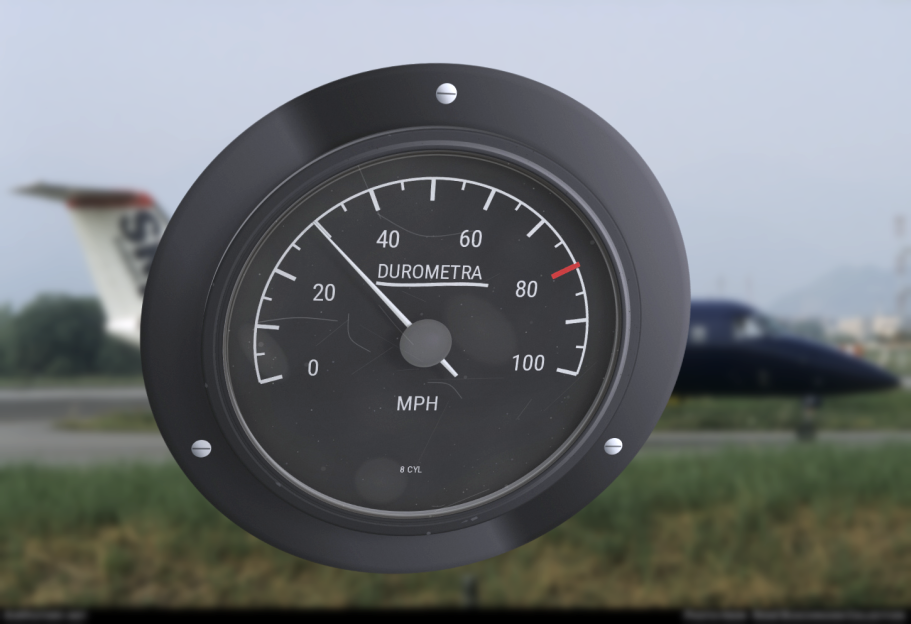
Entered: 30 mph
